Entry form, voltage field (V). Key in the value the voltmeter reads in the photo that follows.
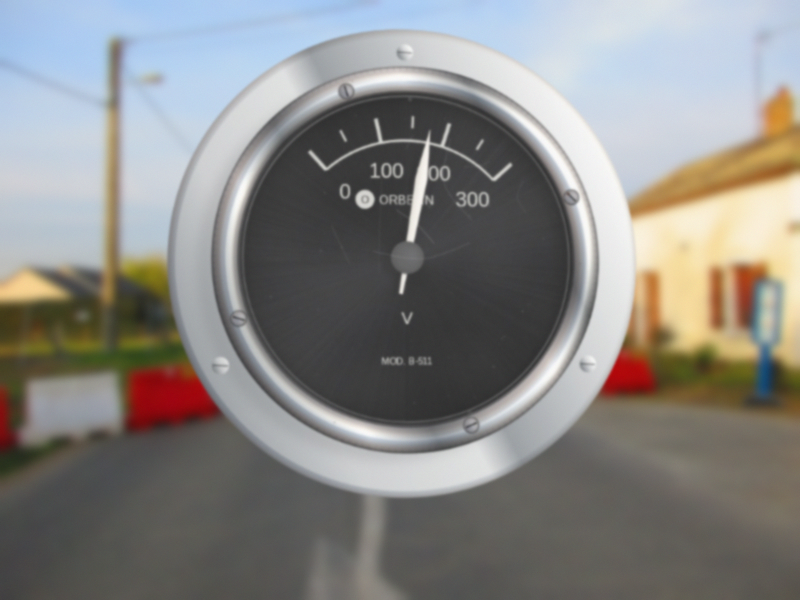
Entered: 175 V
